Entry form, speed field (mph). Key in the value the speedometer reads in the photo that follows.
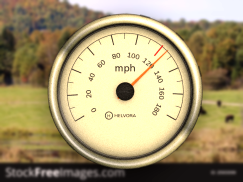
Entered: 125 mph
